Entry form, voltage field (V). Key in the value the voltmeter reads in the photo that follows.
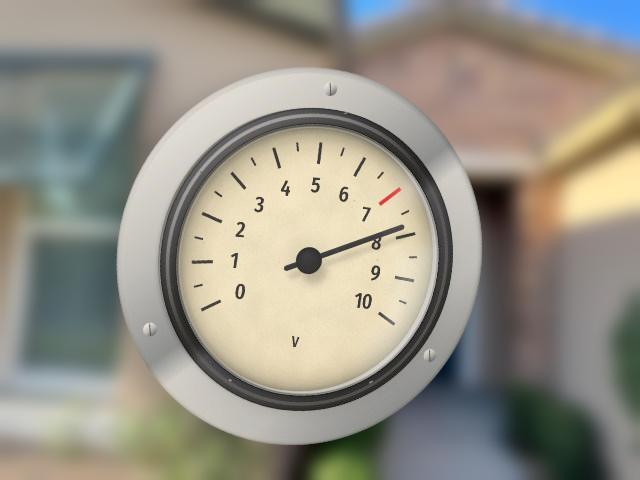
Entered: 7.75 V
